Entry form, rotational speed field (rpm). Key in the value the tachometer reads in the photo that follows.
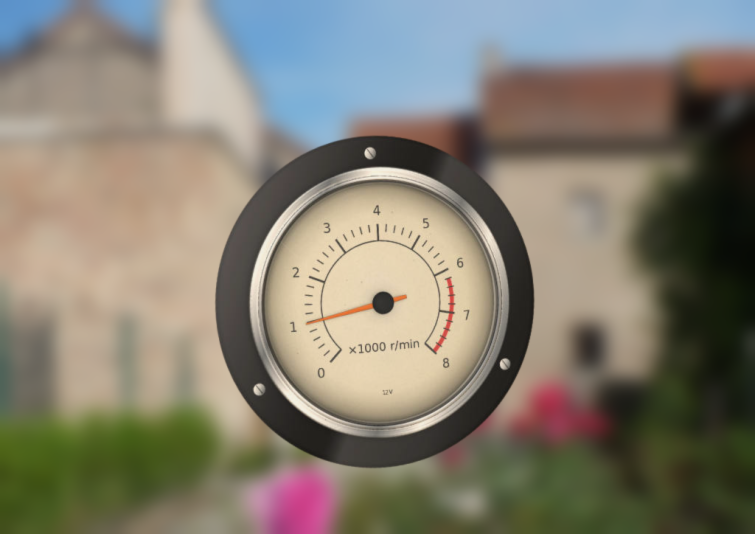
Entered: 1000 rpm
